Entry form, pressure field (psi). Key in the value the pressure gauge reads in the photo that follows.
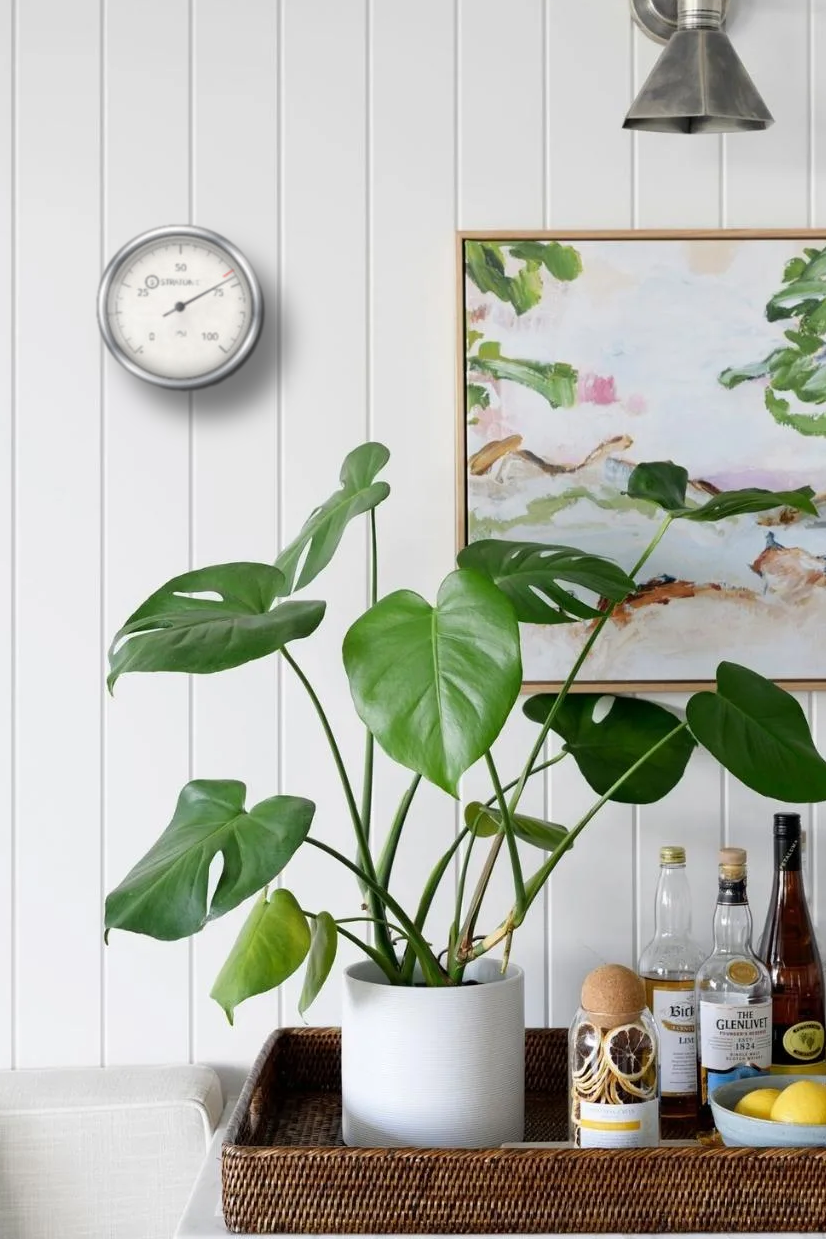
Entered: 72.5 psi
